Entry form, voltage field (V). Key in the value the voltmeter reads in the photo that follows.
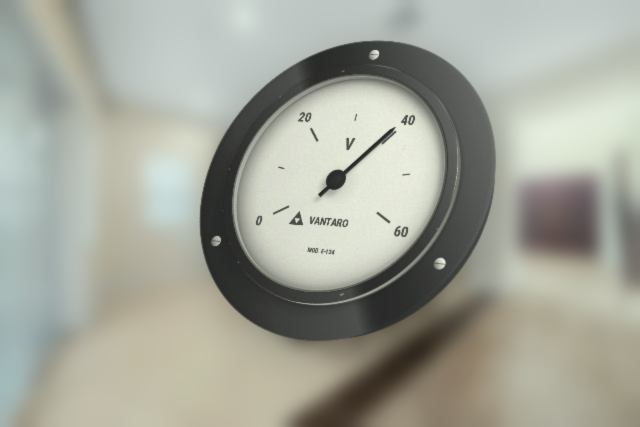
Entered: 40 V
